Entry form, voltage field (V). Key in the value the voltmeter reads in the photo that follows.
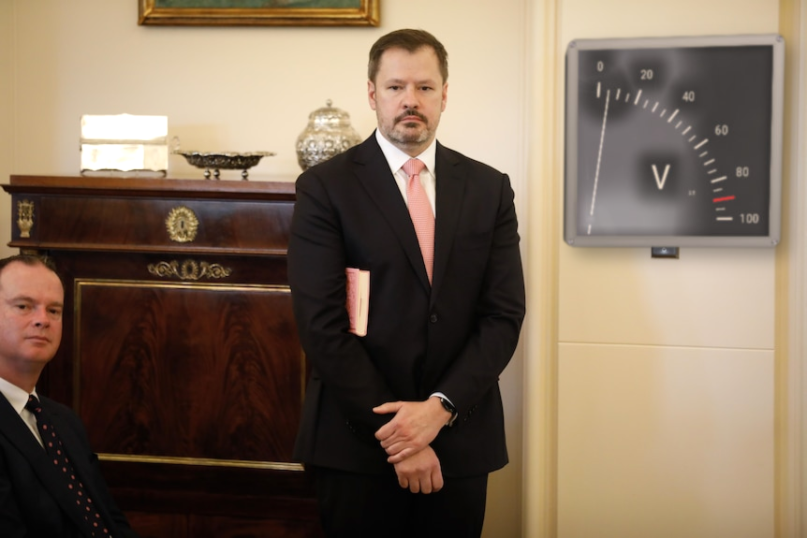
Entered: 5 V
